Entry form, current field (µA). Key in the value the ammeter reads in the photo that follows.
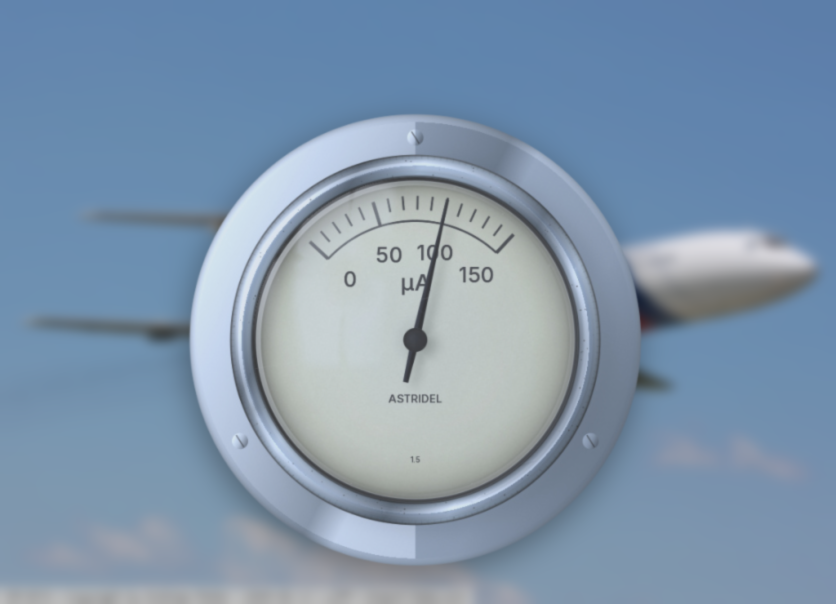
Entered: 100 µA
